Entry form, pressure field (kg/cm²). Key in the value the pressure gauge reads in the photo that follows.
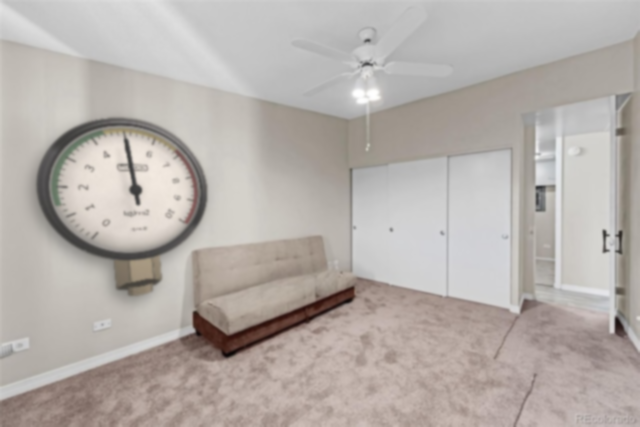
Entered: 5 kg/cm²
